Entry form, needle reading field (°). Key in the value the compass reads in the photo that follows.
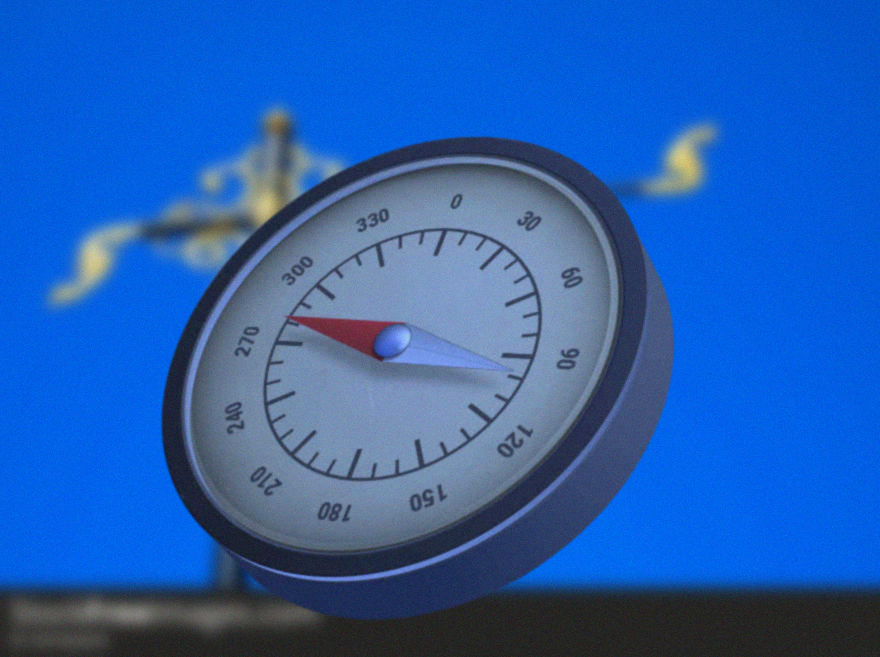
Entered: 280 °
